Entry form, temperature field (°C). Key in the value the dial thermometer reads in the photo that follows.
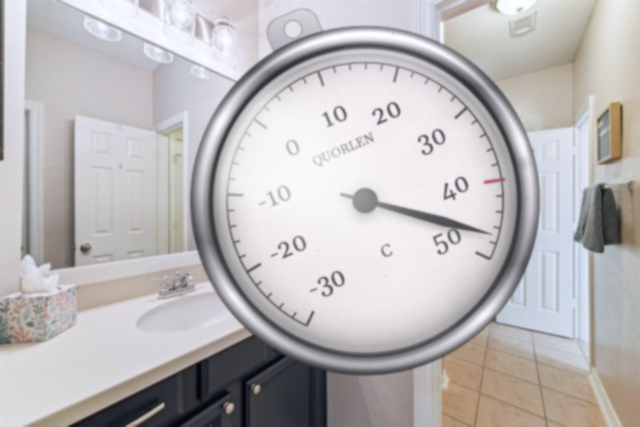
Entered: 47 °C
